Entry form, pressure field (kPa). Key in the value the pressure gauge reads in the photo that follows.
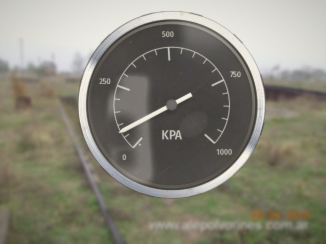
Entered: 75 kPa
